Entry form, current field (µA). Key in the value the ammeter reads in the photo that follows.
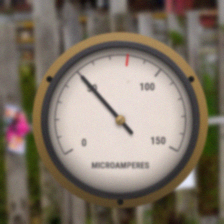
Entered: 50 µA
